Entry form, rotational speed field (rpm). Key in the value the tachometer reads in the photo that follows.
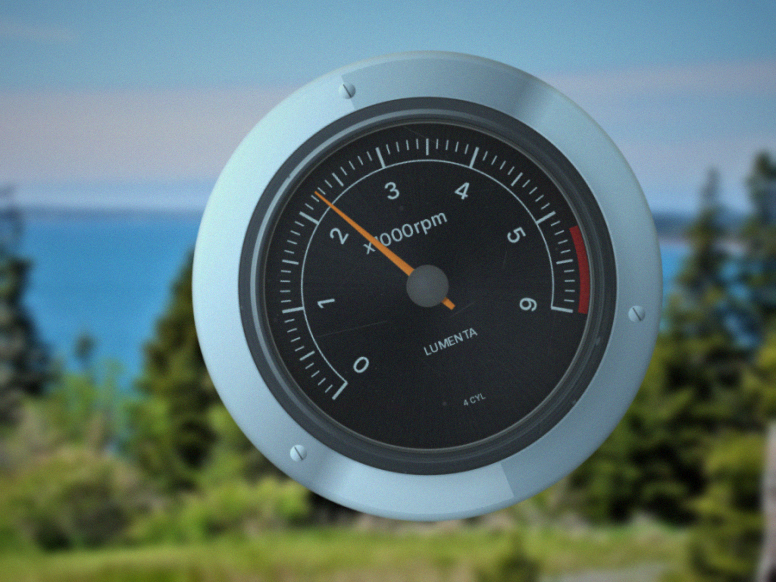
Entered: 2250 rpm
